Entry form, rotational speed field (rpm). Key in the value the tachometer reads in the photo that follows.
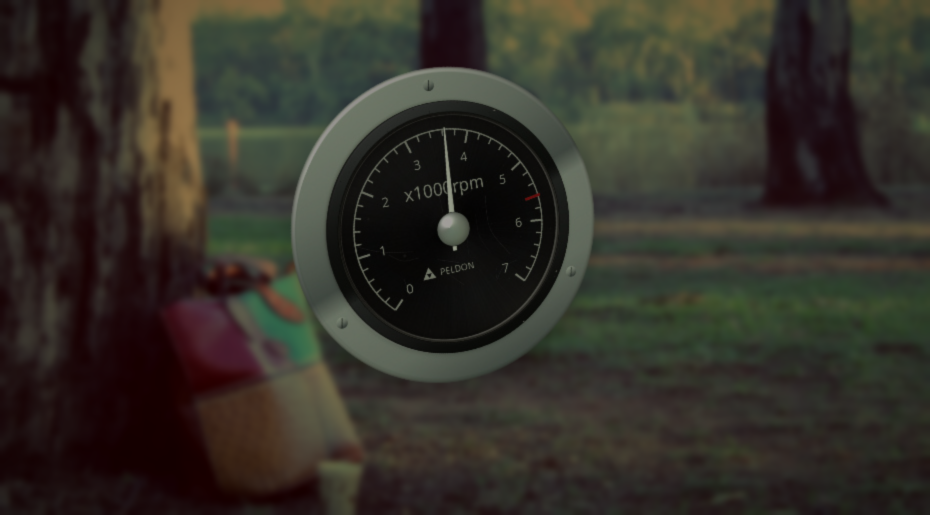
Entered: 3600 rpm
